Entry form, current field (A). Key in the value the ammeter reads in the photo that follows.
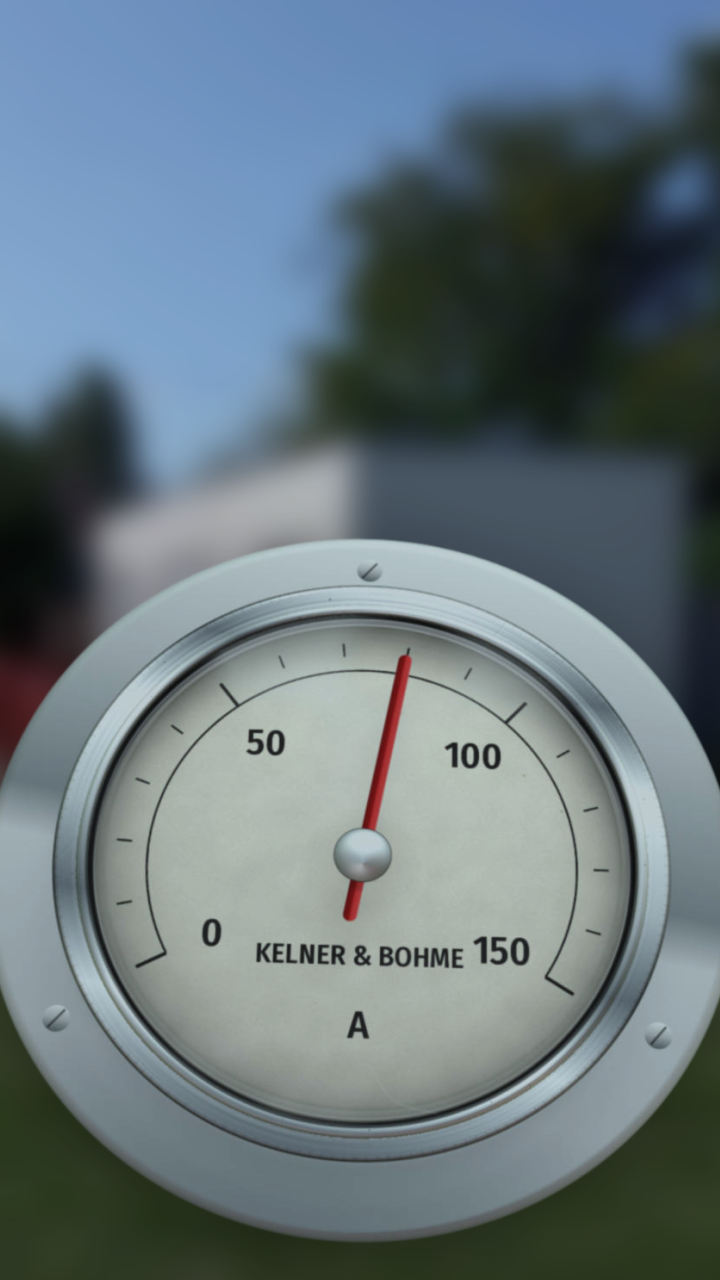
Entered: 80 A
